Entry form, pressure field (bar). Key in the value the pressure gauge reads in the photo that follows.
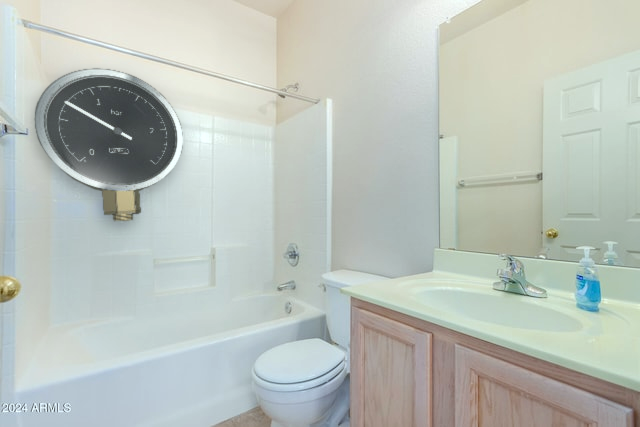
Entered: 0.7 bar
